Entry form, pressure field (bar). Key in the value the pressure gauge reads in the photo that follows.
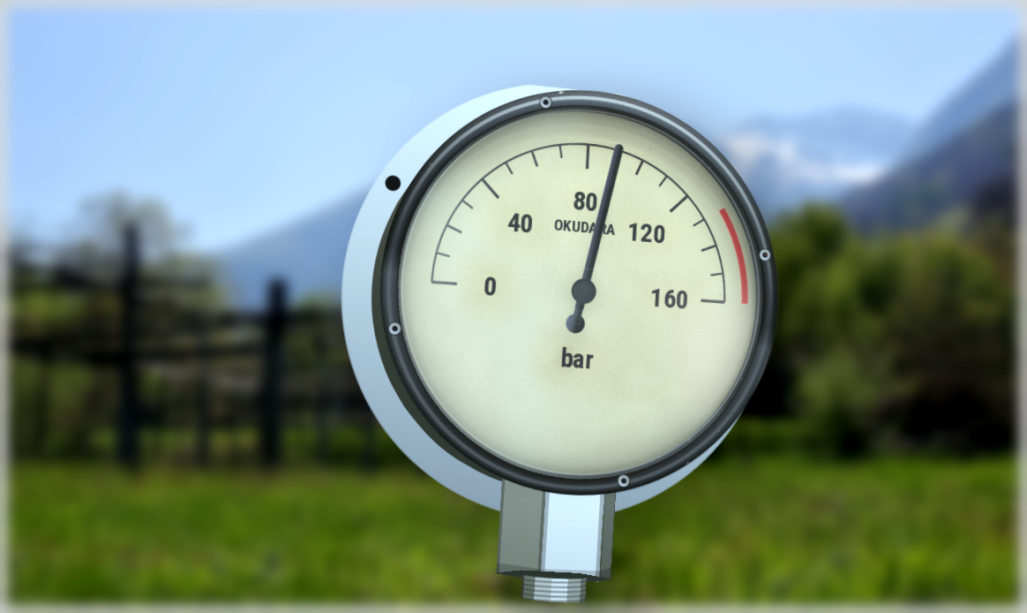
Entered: 90 bar
